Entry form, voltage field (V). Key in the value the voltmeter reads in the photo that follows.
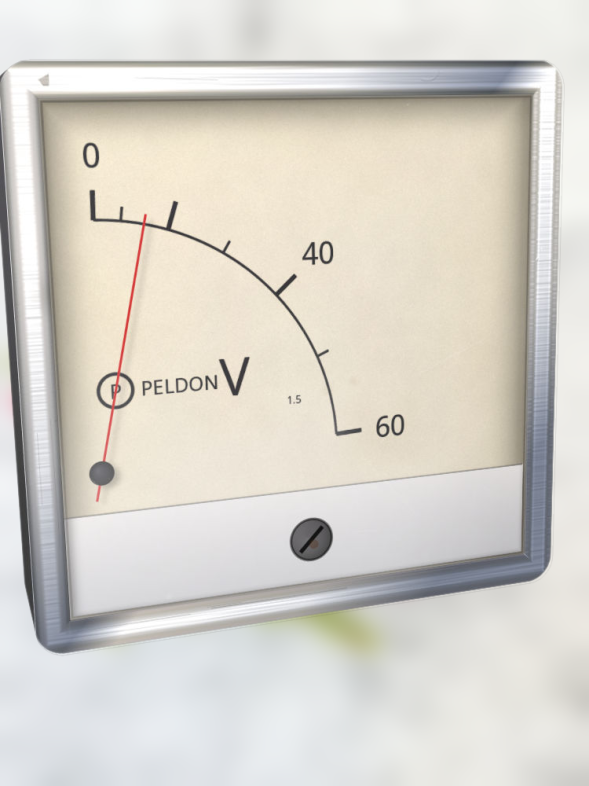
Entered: 15 V
